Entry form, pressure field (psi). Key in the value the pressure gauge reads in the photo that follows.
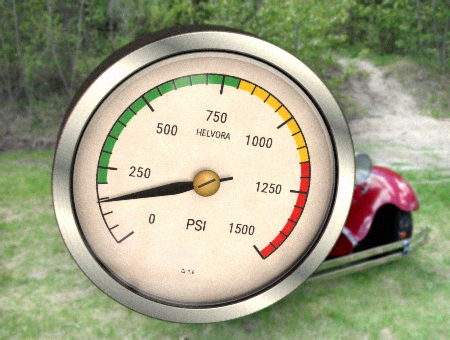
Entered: 150 psi
